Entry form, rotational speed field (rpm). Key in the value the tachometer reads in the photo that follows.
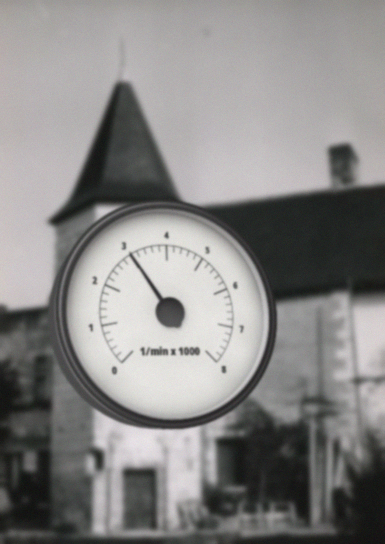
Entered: 3000 rpm
